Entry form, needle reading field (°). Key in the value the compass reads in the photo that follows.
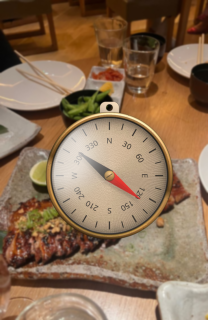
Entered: 127.5 °
